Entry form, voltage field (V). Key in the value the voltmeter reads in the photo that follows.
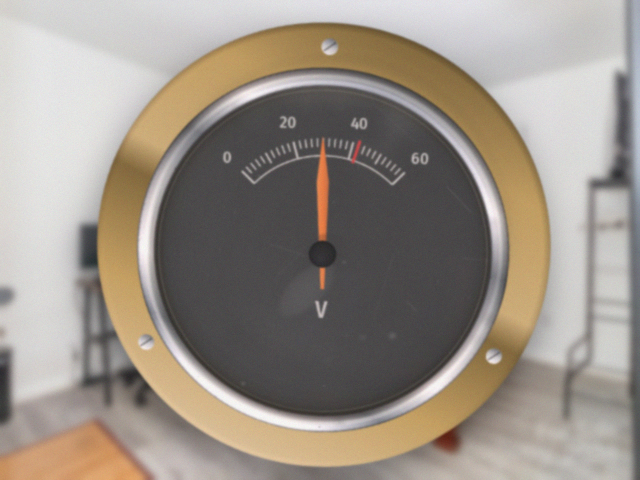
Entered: 30 V
